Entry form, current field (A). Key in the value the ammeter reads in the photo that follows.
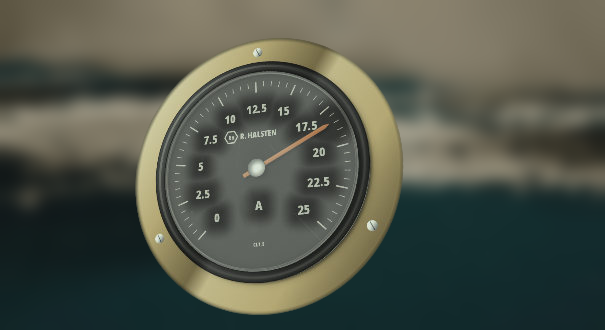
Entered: 18.5 A
